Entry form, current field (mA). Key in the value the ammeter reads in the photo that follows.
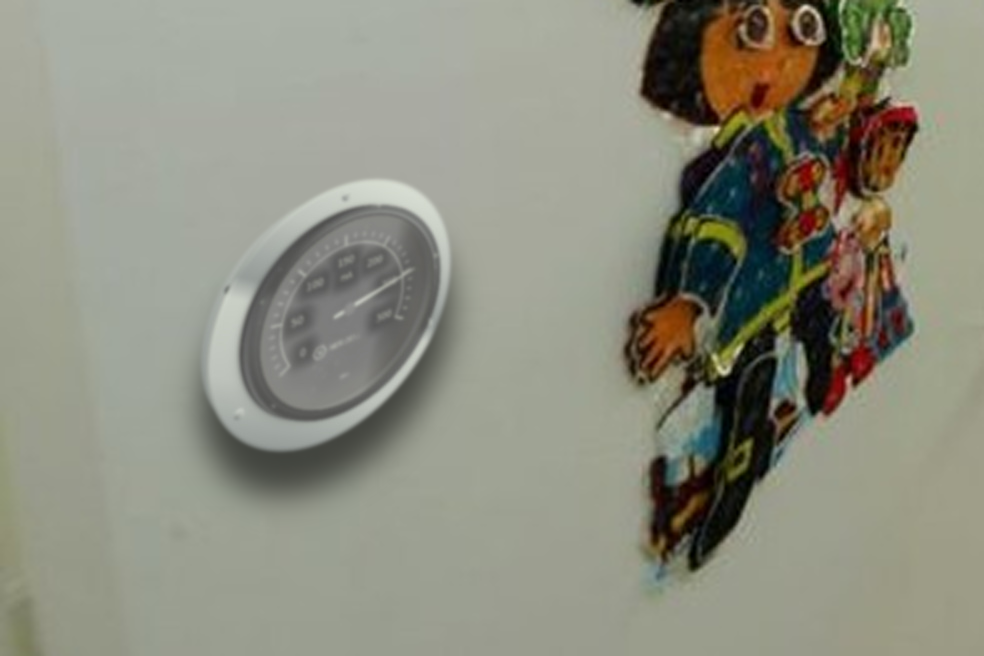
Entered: 250 mA
